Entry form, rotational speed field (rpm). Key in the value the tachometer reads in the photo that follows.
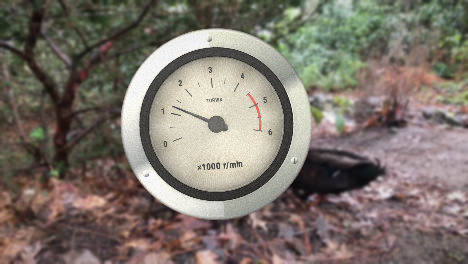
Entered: 1250 rpm
